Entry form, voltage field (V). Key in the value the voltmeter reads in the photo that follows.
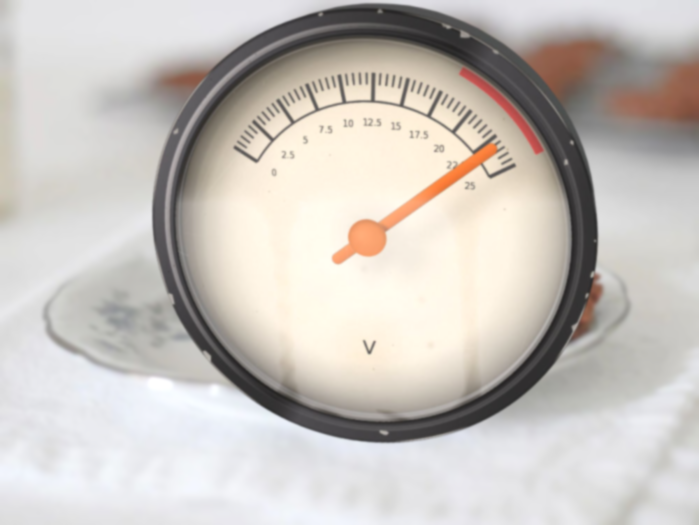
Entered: 23 V
